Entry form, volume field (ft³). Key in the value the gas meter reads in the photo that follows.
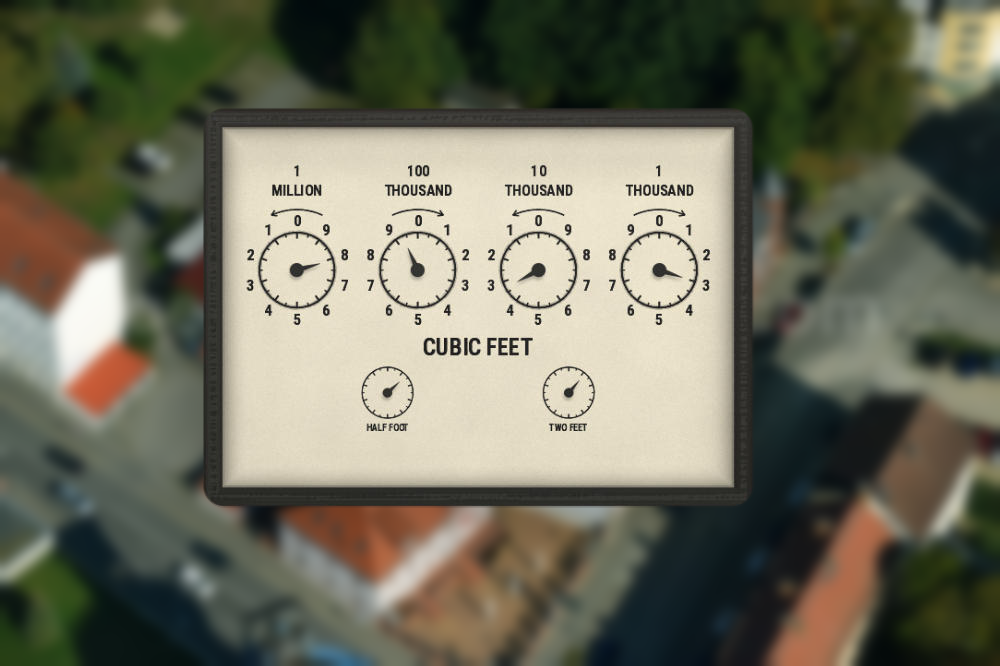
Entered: 793300 ft³
